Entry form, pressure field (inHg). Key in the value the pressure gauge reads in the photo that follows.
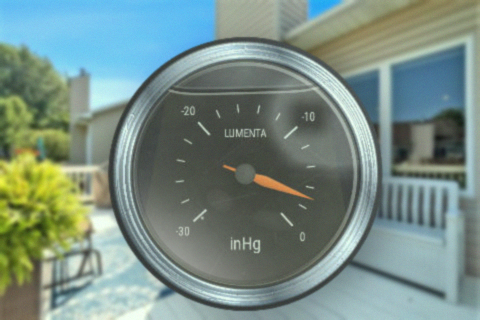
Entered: -3 inHg
